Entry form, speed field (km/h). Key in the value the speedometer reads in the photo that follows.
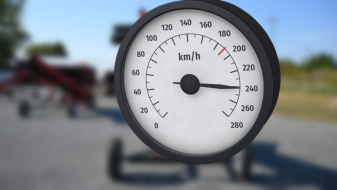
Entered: 240 km/h
